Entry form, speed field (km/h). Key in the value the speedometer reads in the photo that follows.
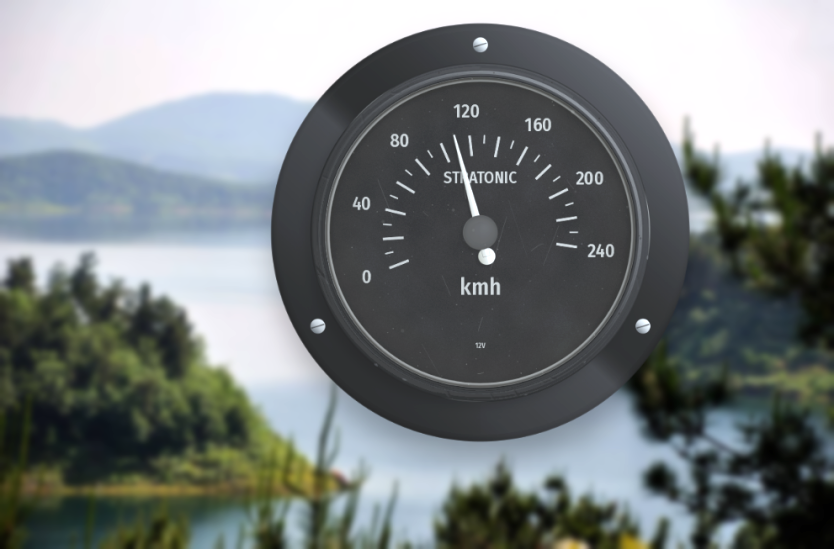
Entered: 110 km/h
